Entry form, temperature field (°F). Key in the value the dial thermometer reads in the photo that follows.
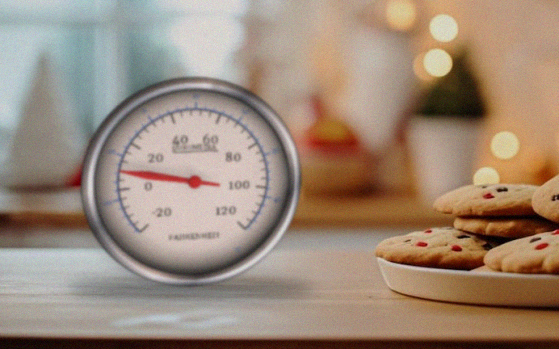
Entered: 8 °F
